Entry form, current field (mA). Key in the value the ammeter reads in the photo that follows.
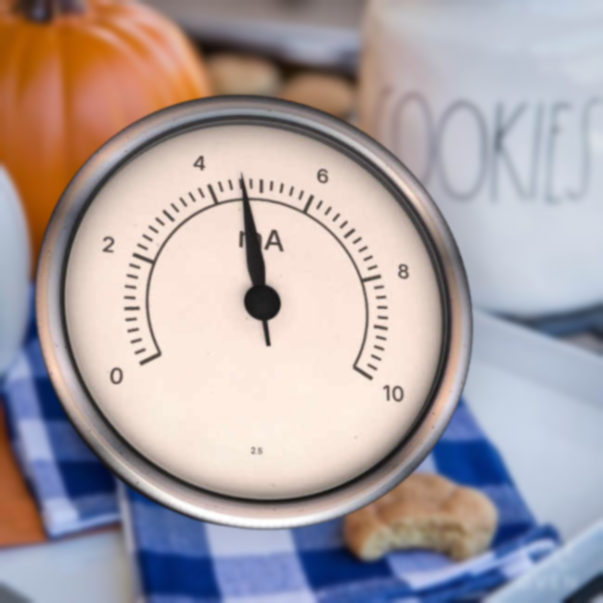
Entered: 4.6 mA
